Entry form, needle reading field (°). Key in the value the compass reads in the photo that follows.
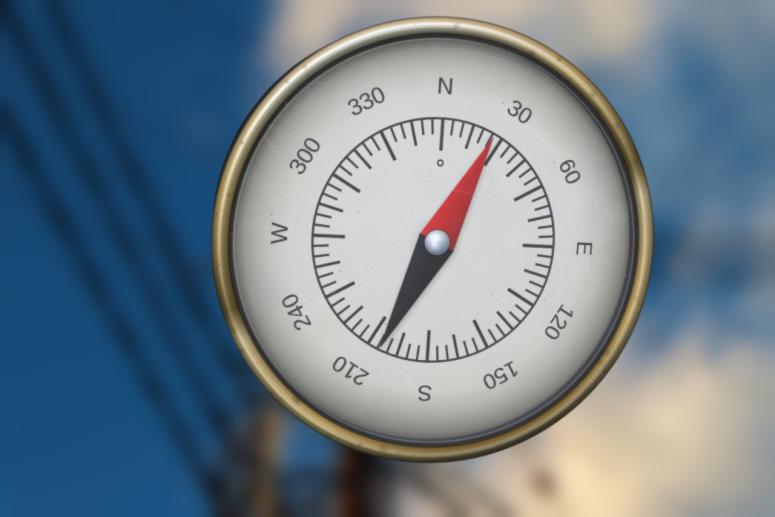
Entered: 25 °
